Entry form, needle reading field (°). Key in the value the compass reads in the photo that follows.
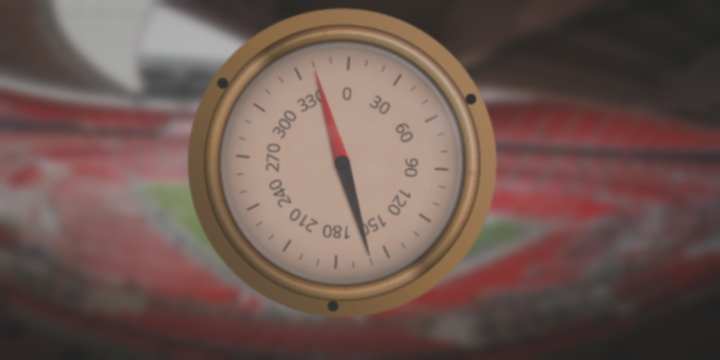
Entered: 340 °
